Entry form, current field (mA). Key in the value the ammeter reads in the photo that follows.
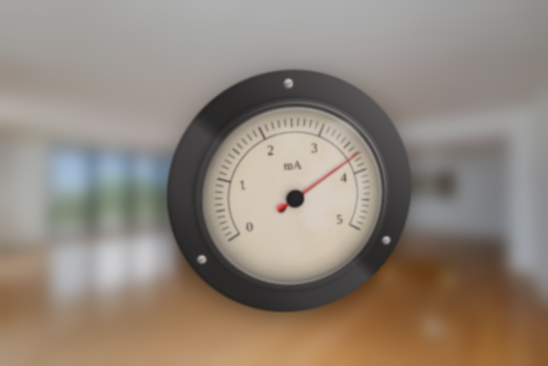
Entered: 3.7 mA
